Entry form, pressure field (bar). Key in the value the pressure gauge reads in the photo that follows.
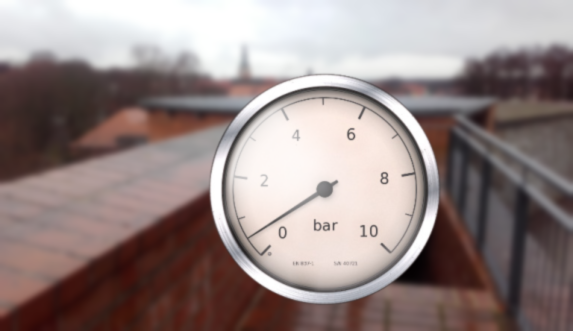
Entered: 0.5 bar
